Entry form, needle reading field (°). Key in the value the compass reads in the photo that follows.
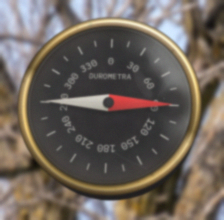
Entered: 90 °
